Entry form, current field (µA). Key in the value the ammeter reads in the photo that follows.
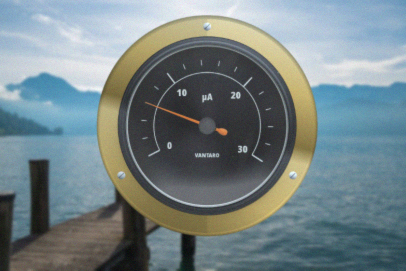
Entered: 6 µA
